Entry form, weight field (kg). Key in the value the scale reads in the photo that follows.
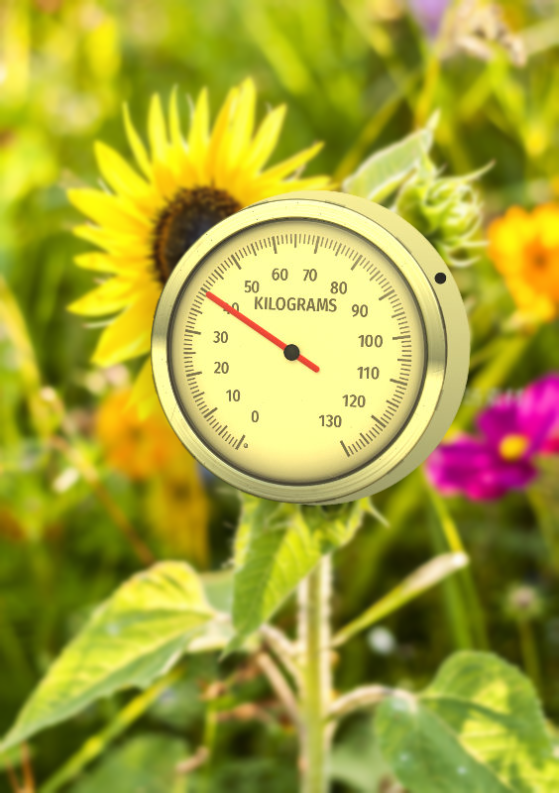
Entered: 40 kg
